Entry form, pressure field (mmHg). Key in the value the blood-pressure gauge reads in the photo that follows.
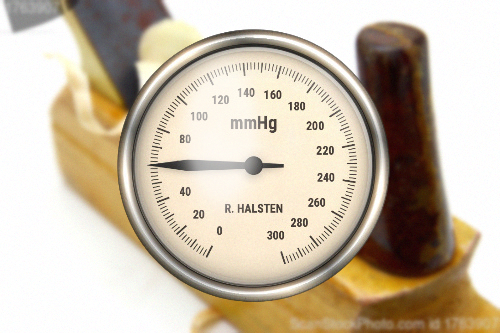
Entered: 60 mmHg
